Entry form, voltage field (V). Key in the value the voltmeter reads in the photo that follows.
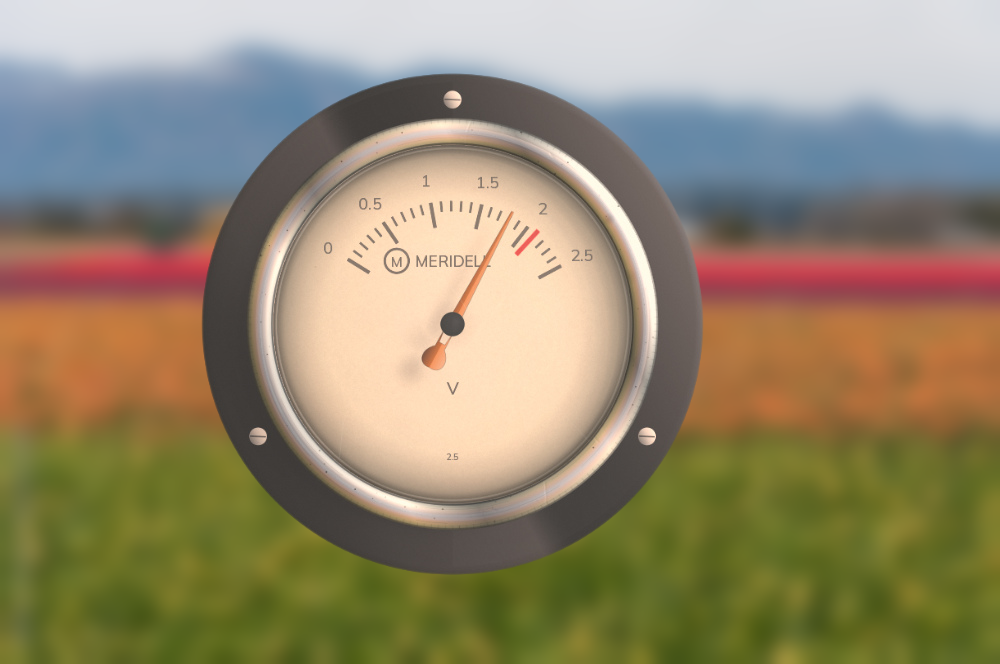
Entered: 1.8 V
